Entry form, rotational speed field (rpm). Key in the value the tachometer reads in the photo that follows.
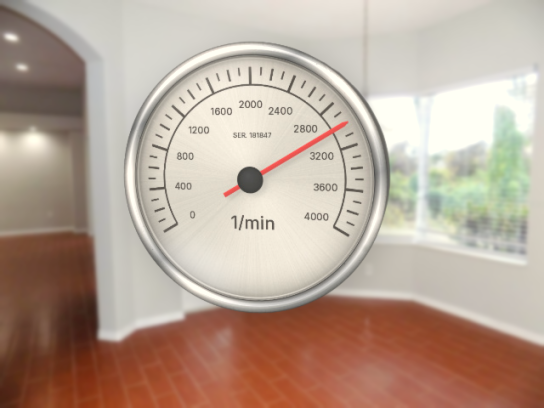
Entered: 3000 rpm
